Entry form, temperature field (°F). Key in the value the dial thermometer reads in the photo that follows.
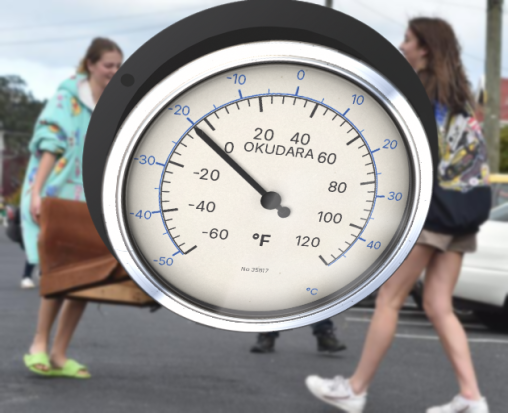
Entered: -4 °F
